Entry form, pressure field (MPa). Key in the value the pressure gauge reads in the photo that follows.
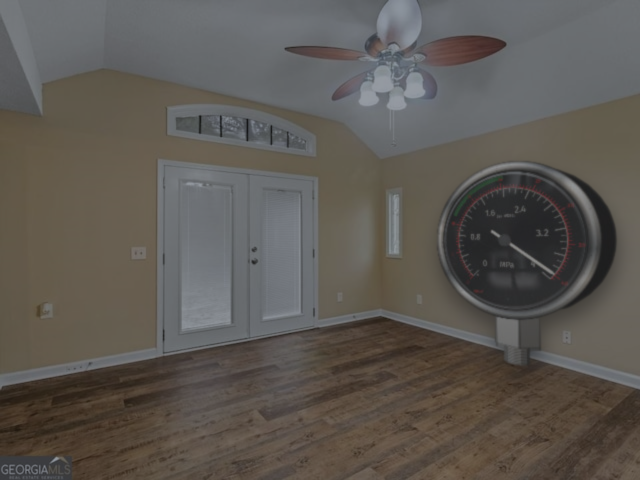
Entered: 3.9 MPa
